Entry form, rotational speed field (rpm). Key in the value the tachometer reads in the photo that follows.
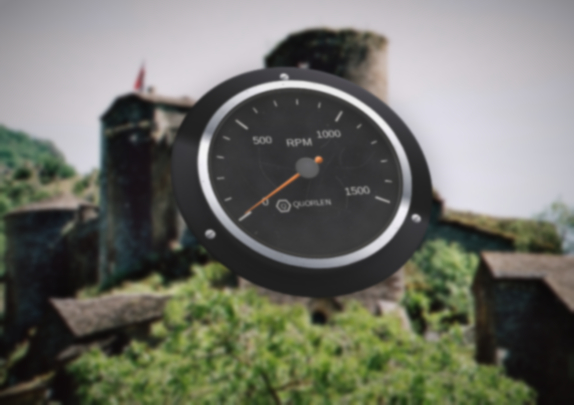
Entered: 0 rpm
